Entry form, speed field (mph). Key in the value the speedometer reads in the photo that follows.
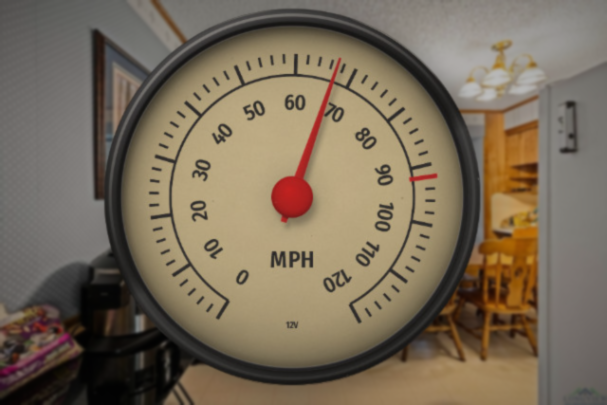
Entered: 67 mph
